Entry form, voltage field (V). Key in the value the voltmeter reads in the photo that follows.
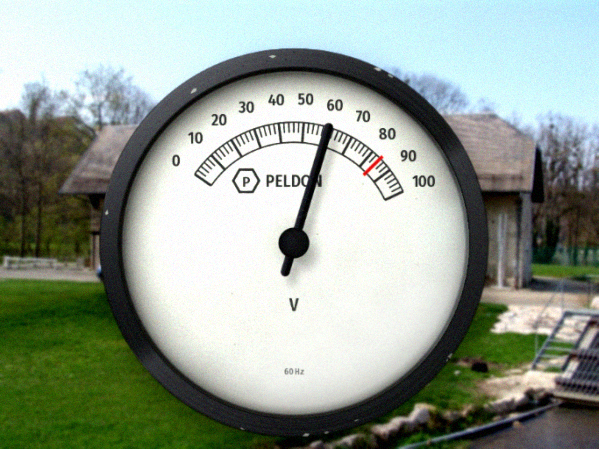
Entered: 60 V
